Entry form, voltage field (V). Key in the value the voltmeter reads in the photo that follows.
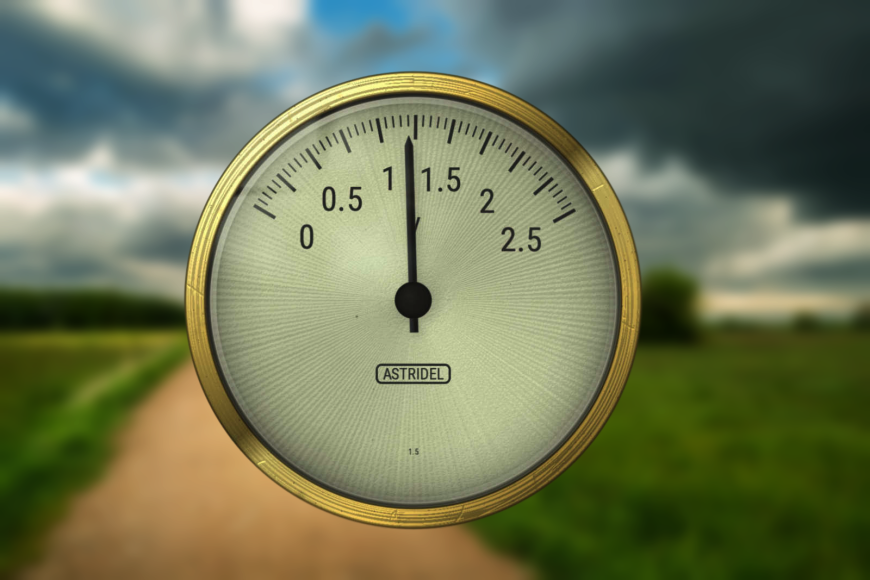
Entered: 1.2 V
